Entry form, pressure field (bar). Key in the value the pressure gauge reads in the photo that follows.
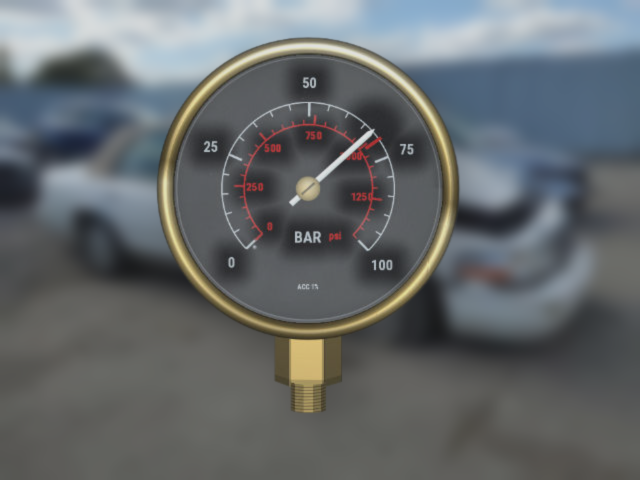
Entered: 67.5 bar
